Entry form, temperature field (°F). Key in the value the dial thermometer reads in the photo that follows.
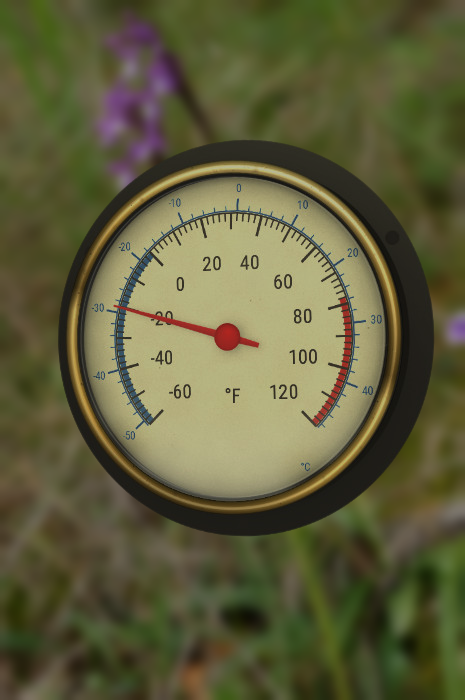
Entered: -20 °F
